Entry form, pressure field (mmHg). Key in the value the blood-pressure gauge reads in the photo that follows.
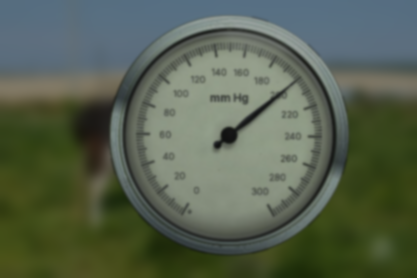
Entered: 200 mmHg
